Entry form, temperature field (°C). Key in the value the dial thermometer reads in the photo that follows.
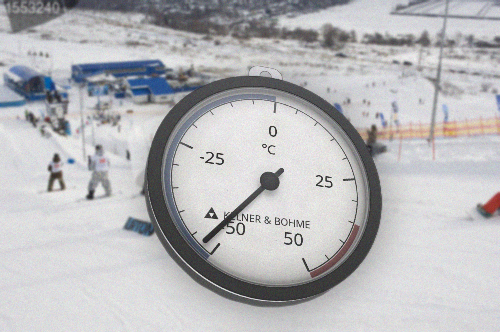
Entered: -47.5 °C
